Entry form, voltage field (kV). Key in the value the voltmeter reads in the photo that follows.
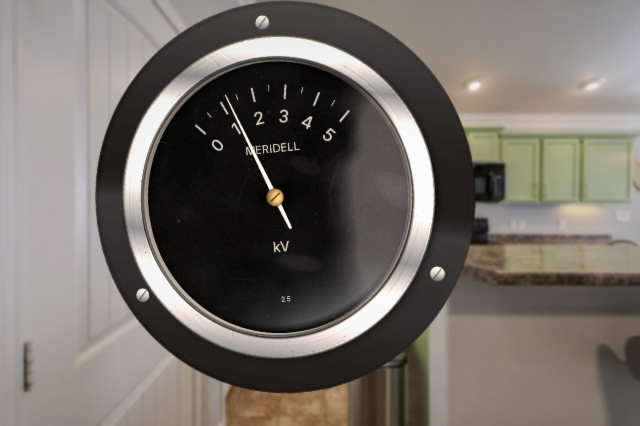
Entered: 1.25 kV
